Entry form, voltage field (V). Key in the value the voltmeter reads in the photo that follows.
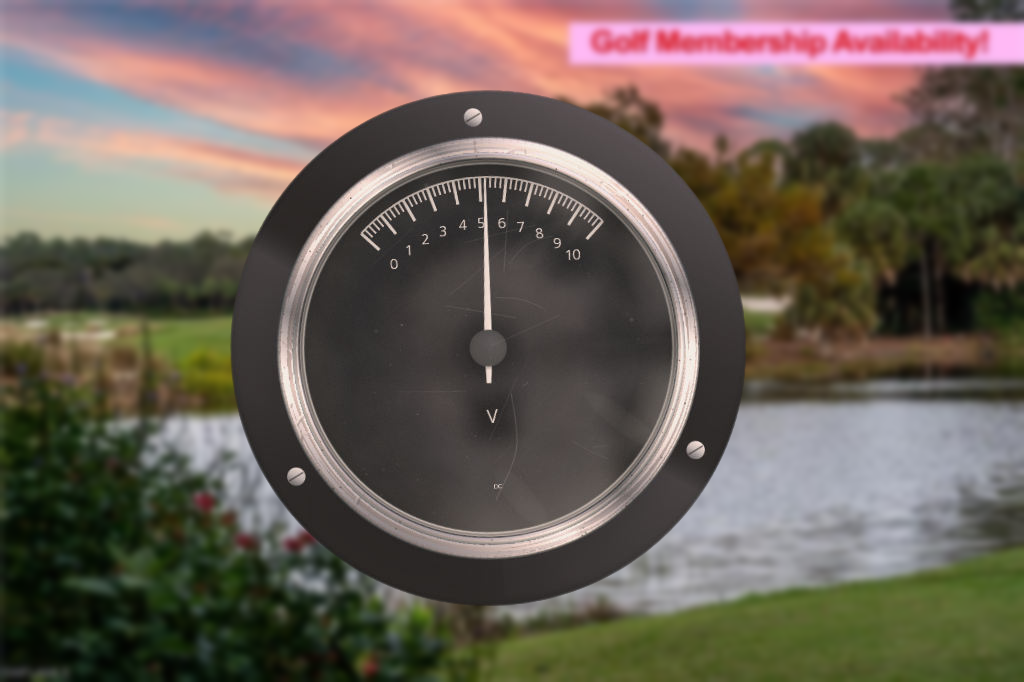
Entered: 5.2 V
